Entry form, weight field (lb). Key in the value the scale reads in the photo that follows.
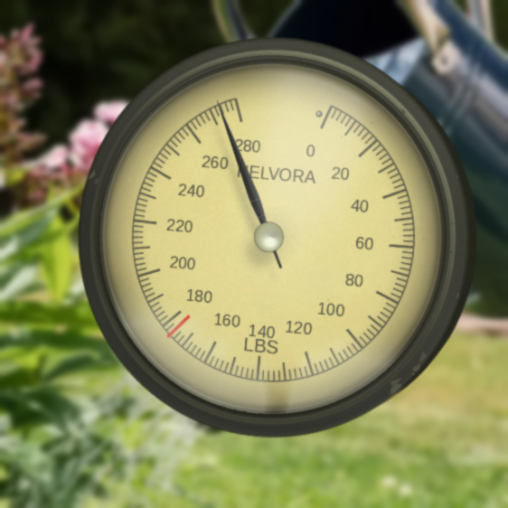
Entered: 274 lb
